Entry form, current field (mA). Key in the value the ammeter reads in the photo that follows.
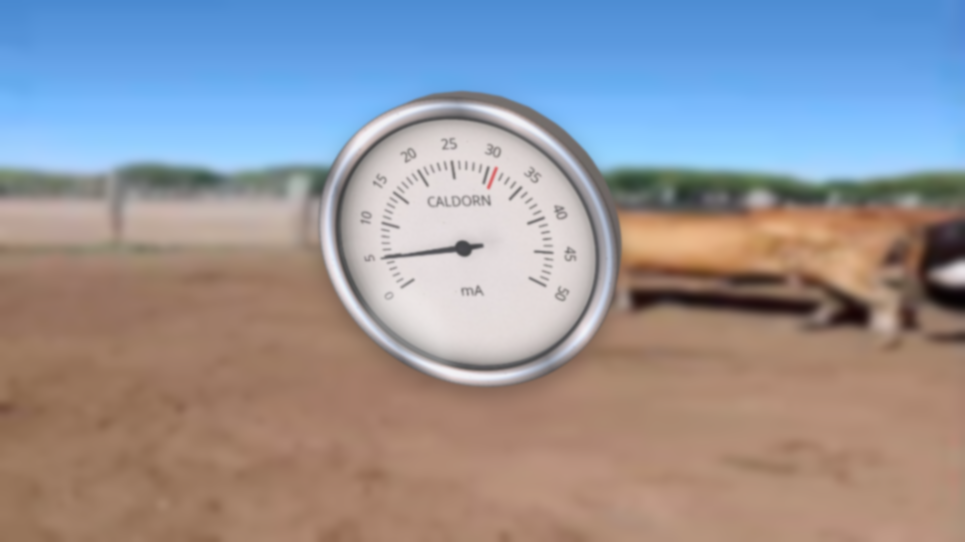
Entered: 5 mA
